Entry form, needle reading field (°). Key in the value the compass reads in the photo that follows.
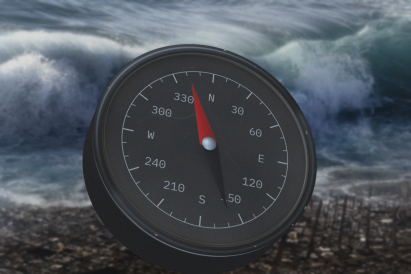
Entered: 340 °
